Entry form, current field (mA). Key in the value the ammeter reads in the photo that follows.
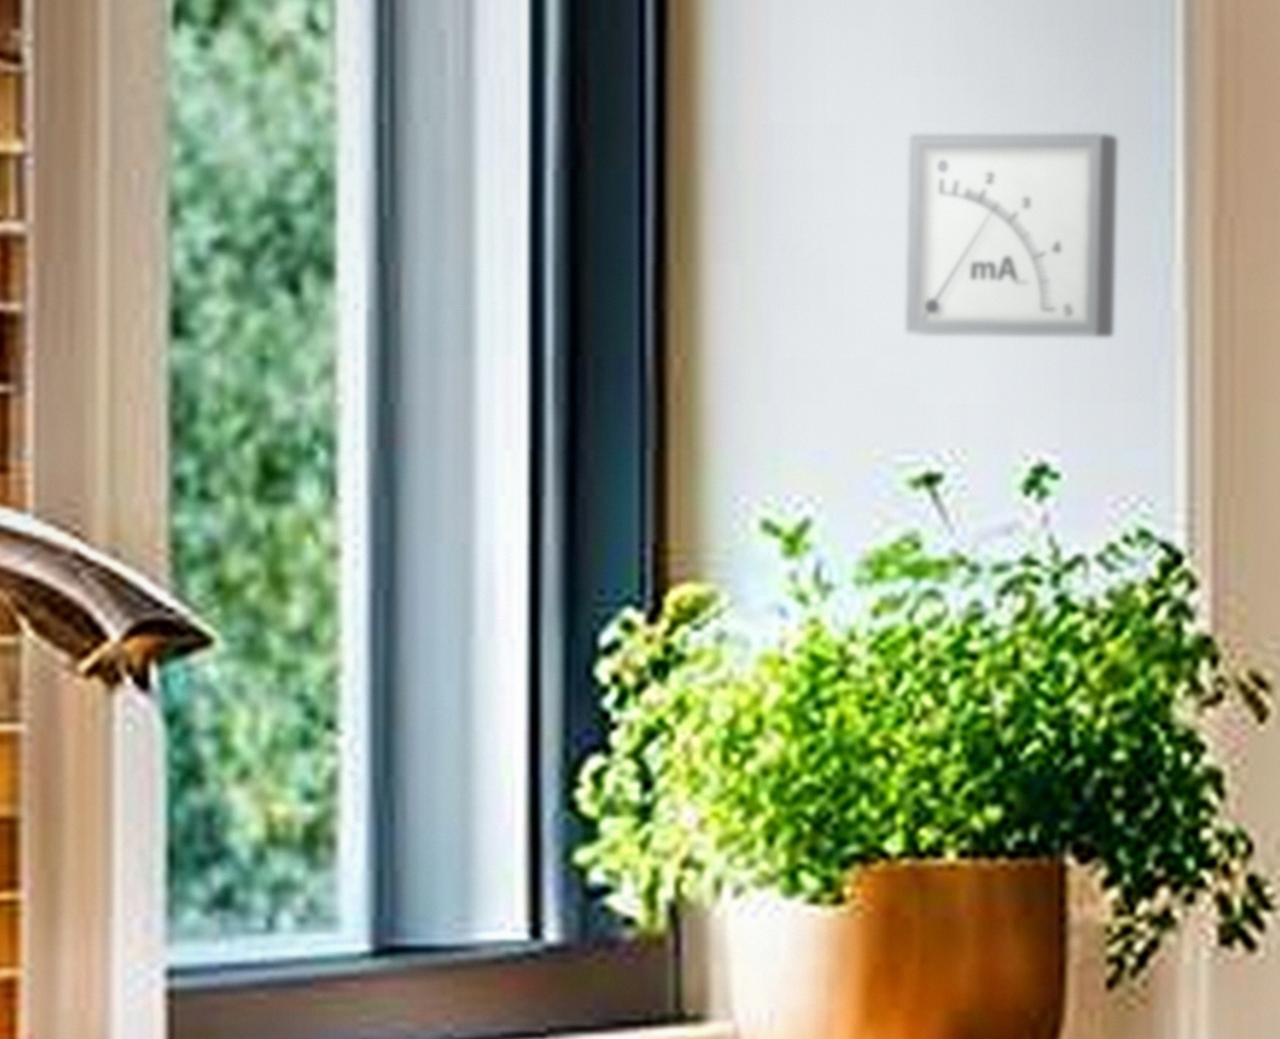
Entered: 2.5 mA
